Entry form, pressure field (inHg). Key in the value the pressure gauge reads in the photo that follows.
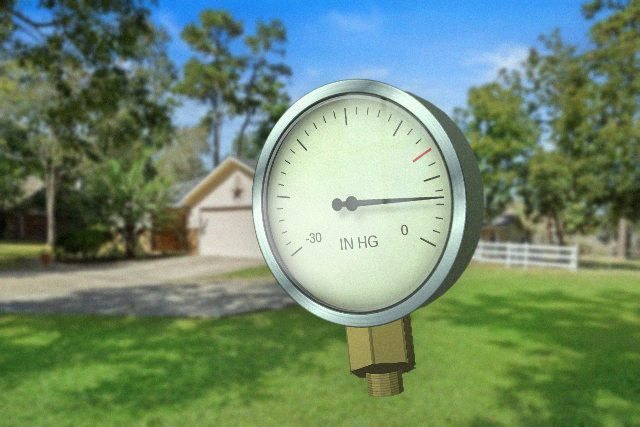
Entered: -3.5 inHg
